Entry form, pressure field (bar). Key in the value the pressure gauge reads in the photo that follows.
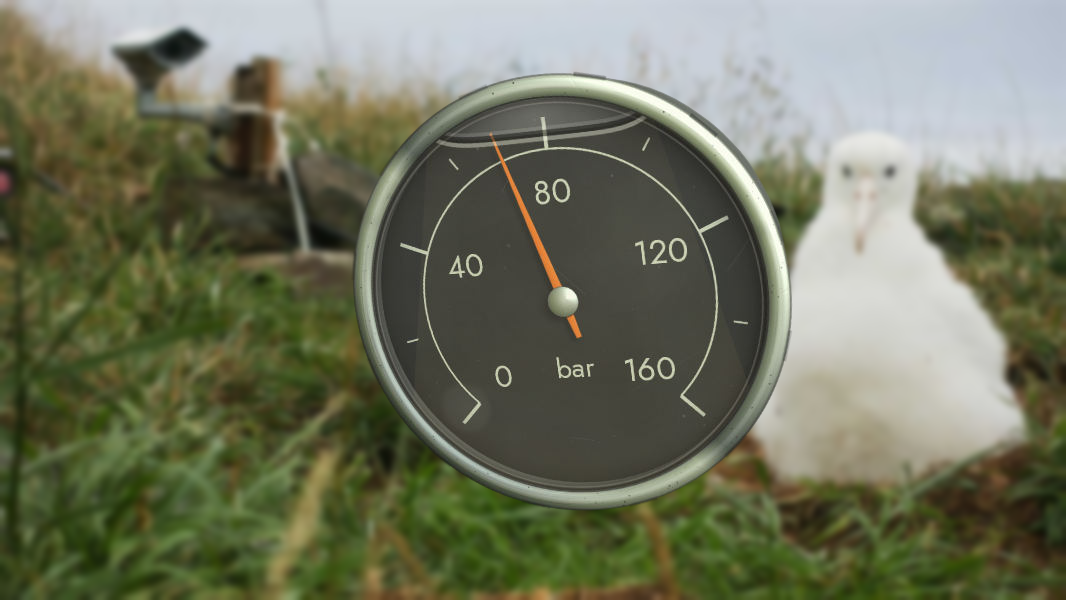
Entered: 70 bar
